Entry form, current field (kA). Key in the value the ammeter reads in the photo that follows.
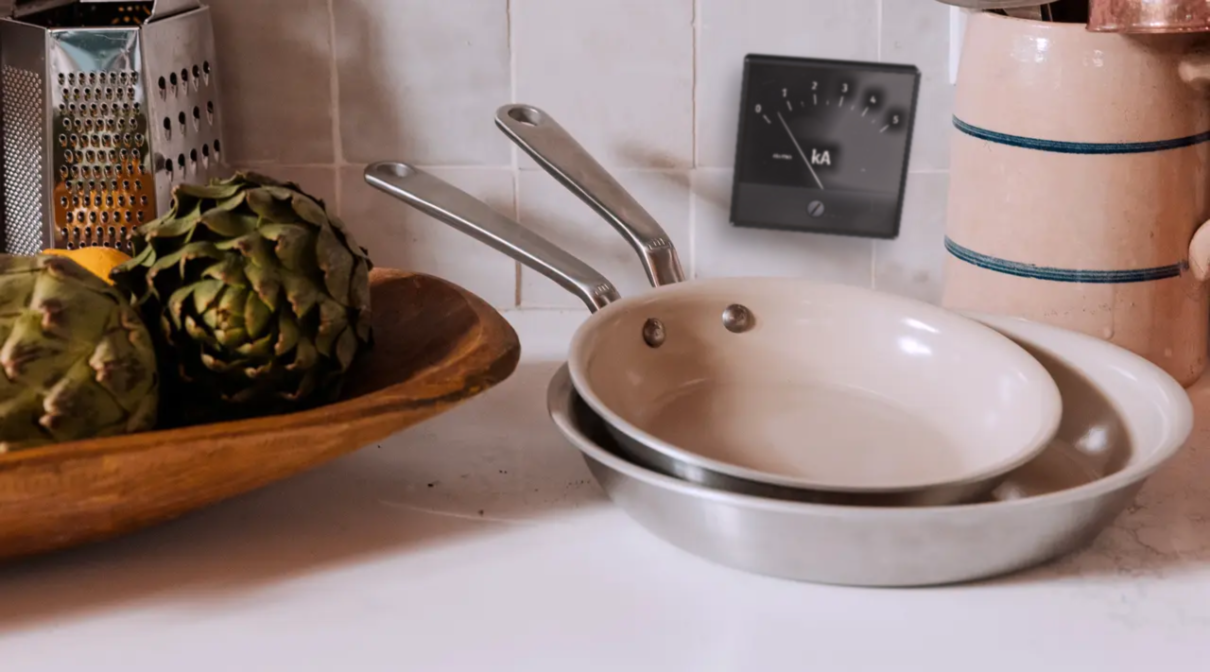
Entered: 0.5 kA
